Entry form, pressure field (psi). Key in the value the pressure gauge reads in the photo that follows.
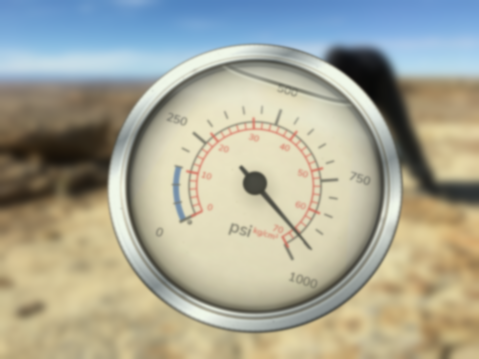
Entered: 950 psi
